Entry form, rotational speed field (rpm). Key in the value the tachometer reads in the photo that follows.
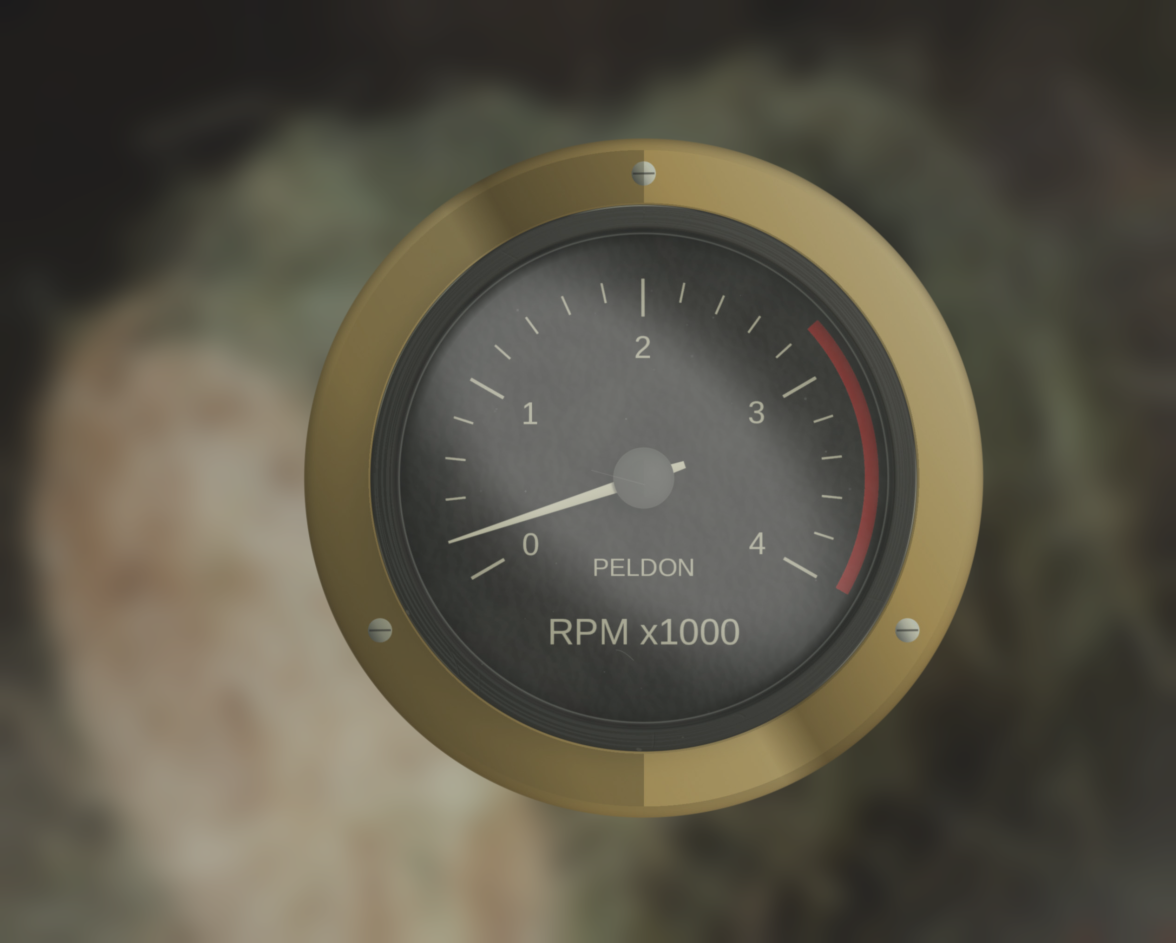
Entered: 200 rpm
